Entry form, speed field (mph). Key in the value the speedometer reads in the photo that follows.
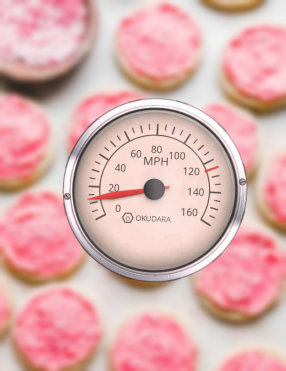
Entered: 12.5 mph
